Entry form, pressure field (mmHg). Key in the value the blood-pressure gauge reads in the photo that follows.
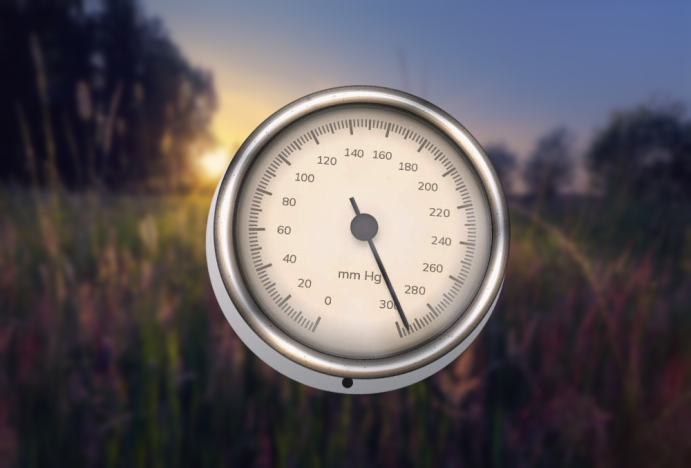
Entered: 296 mmHg
